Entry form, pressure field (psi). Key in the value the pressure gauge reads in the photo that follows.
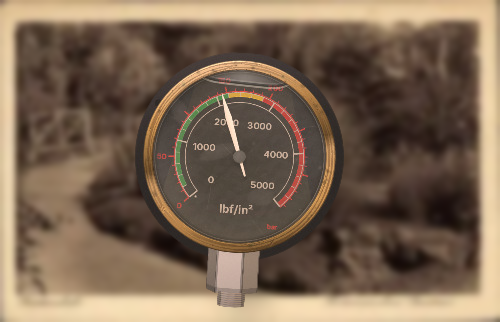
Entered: 2100 psi
